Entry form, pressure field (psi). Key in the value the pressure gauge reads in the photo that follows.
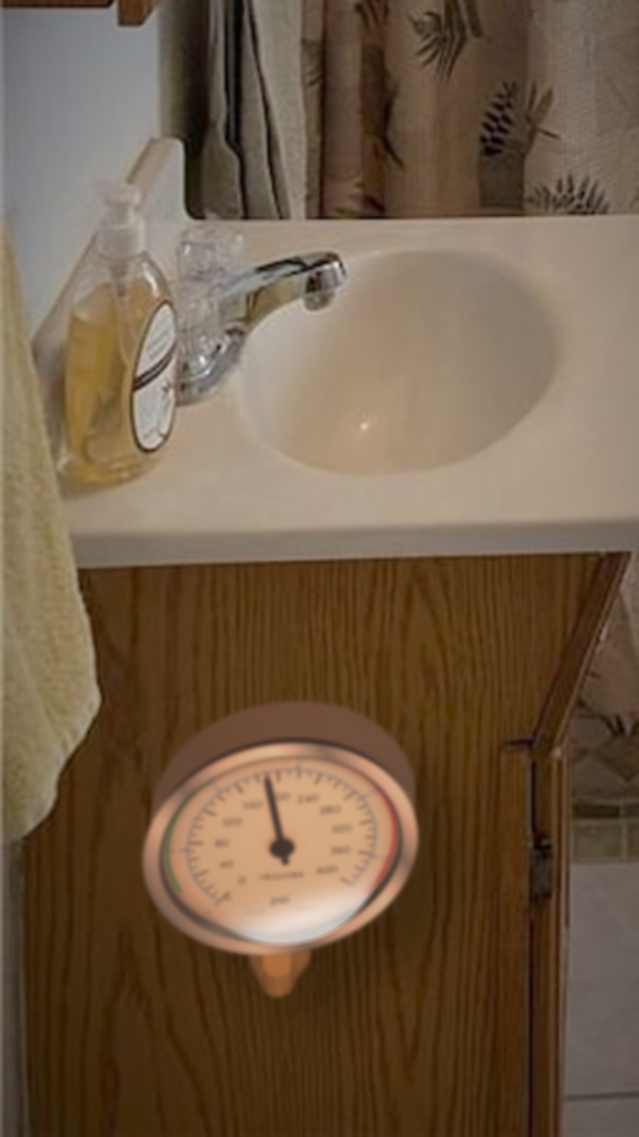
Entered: 190 psi
